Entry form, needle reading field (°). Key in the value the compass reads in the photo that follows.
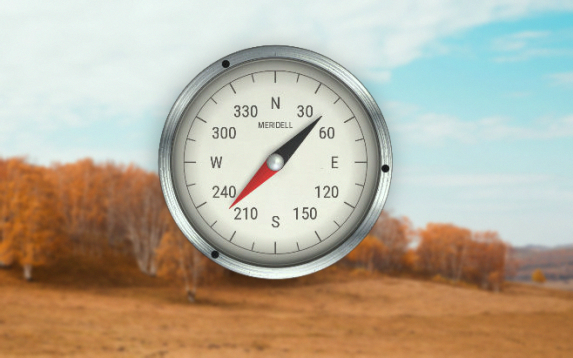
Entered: 225 °
